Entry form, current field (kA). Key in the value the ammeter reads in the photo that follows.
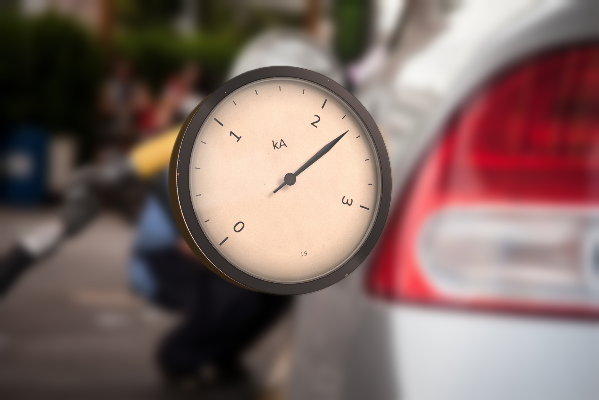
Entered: 2.3 kA
